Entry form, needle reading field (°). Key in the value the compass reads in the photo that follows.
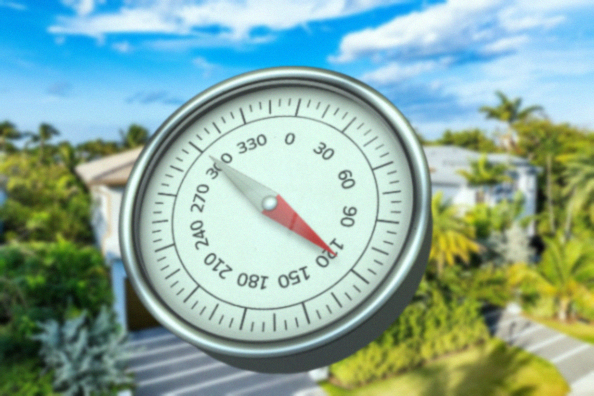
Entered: 120 °
